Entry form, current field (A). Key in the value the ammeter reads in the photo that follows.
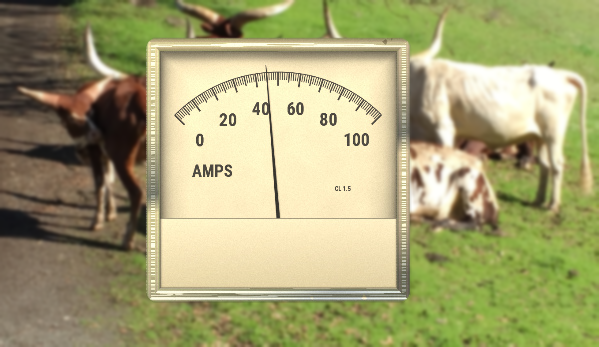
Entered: 45 A
